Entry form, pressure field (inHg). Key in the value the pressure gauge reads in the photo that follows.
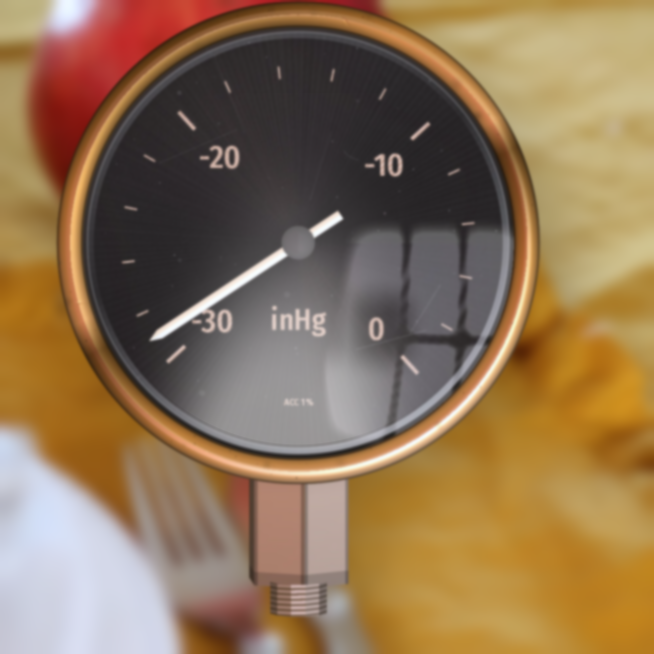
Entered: -29 inHg
